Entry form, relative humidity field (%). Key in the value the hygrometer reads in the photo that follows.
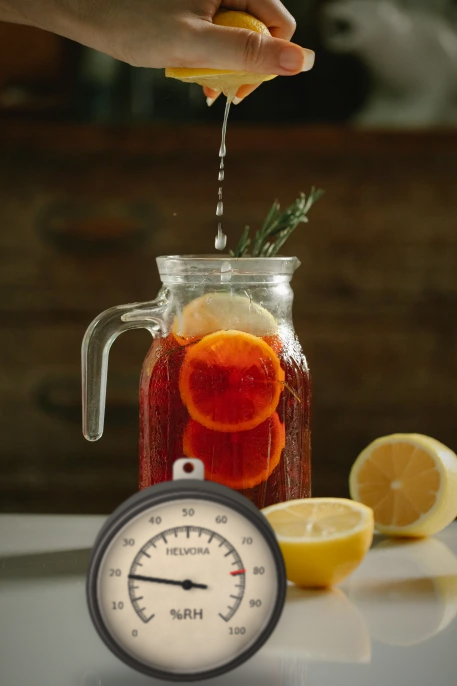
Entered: 20 %
